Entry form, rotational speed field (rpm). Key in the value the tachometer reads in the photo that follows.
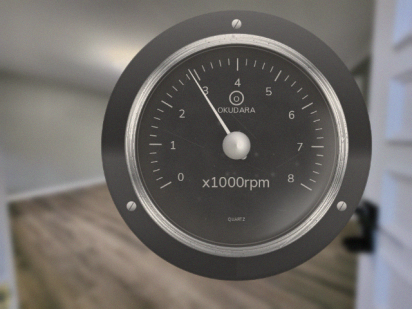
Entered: 2900 rpm
